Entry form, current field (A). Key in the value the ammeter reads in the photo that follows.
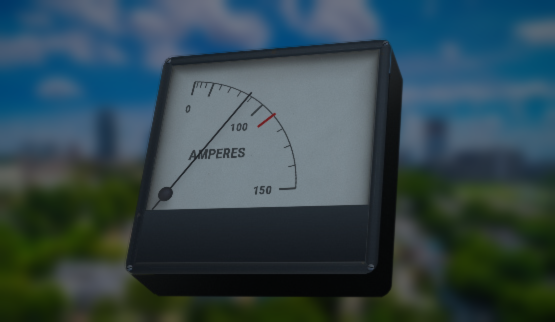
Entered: 90 A
